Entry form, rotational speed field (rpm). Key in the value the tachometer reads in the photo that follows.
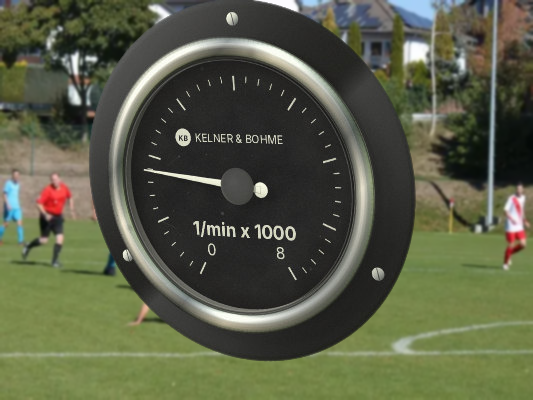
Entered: 1800 rpm
